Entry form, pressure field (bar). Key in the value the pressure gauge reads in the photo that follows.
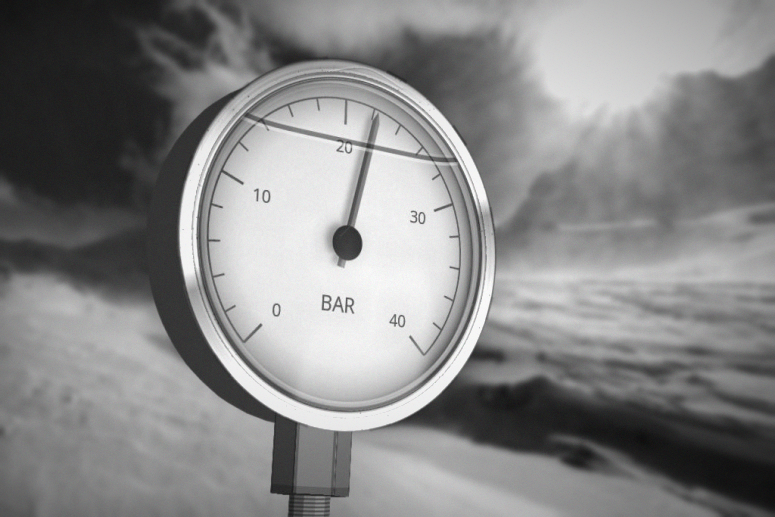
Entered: 22 bar
